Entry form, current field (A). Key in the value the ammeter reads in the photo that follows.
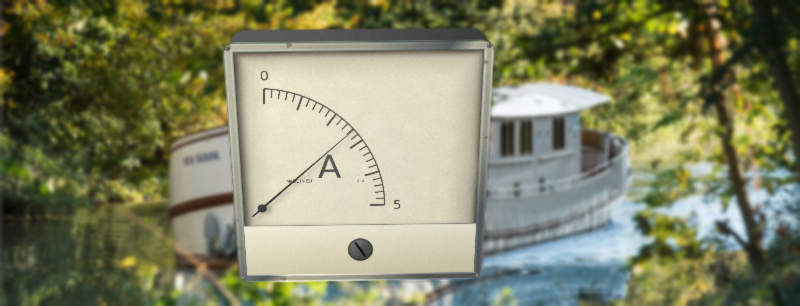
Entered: 2.6 A
